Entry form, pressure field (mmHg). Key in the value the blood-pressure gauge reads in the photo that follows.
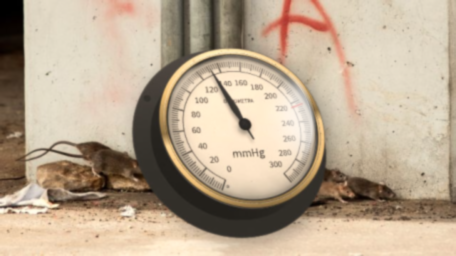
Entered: 130 mmHg
